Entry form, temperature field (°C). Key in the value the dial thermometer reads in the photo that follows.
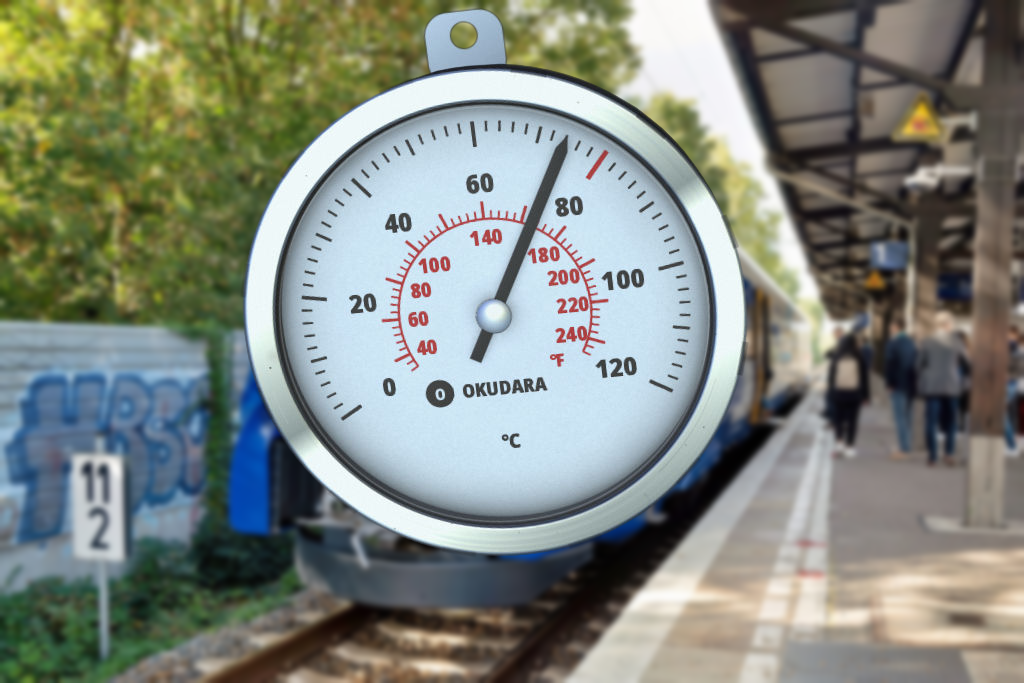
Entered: 74 °C
